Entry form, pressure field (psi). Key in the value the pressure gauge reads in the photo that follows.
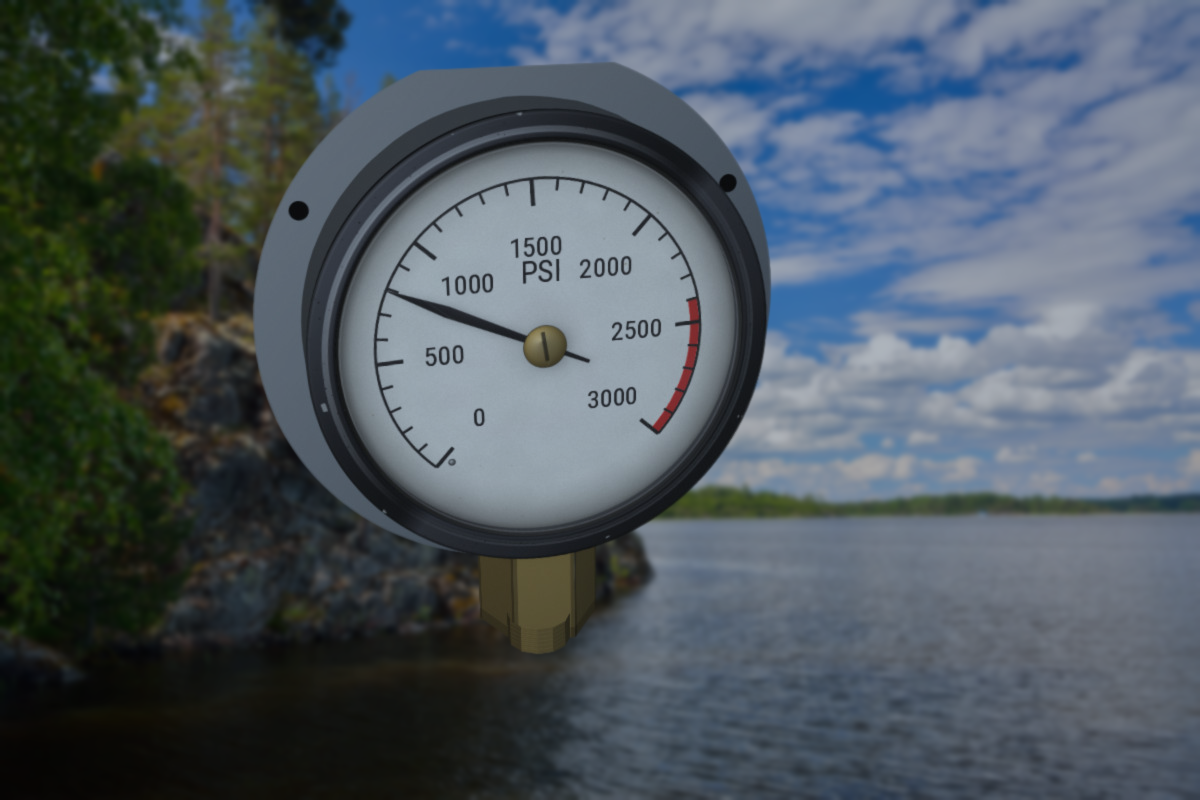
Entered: 800 psi
